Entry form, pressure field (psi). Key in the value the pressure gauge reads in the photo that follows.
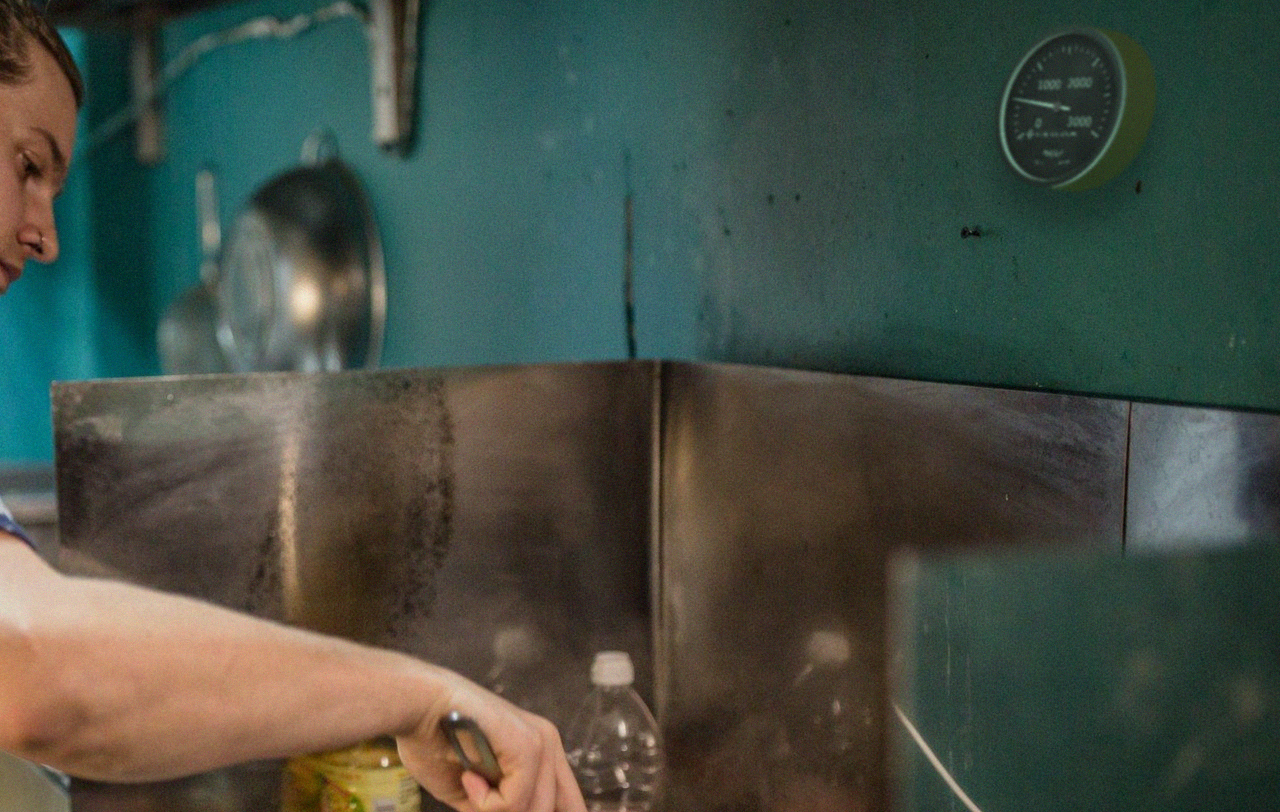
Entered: 500 psi
